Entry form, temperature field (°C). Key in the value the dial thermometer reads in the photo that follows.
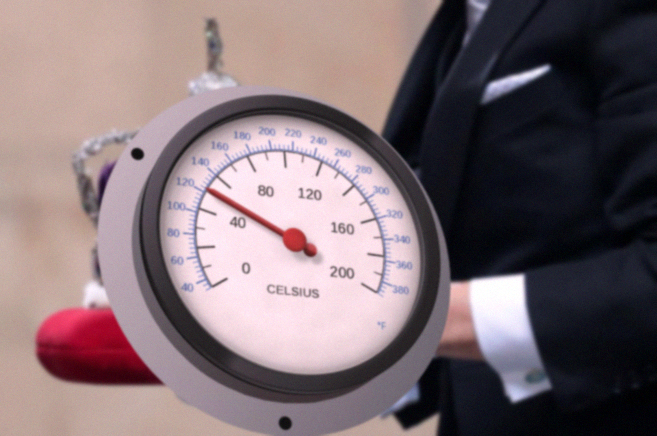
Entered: 50 °C
